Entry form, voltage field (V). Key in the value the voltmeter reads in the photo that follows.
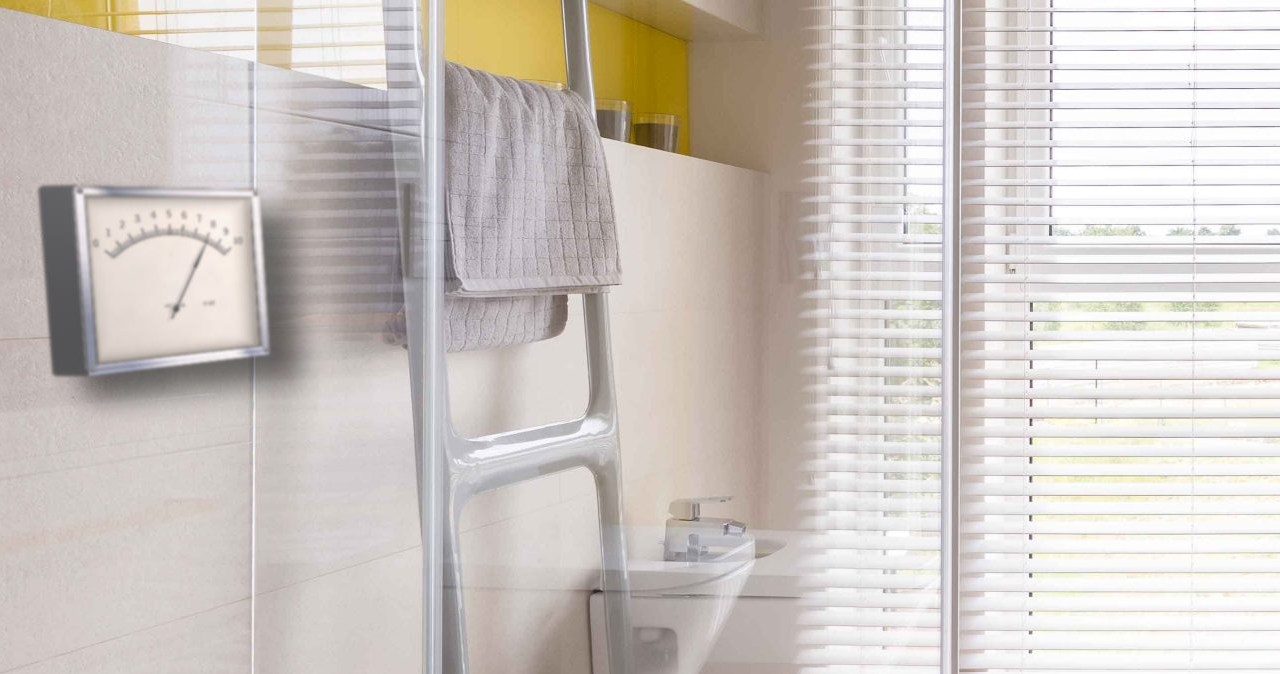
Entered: 8 V
